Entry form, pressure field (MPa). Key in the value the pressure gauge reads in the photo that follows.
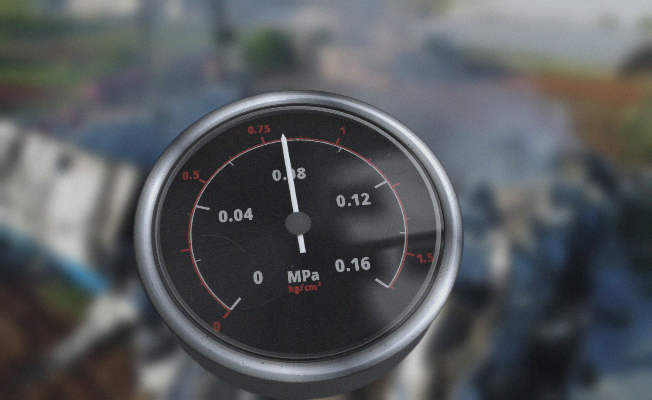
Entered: 0.08 MPa
